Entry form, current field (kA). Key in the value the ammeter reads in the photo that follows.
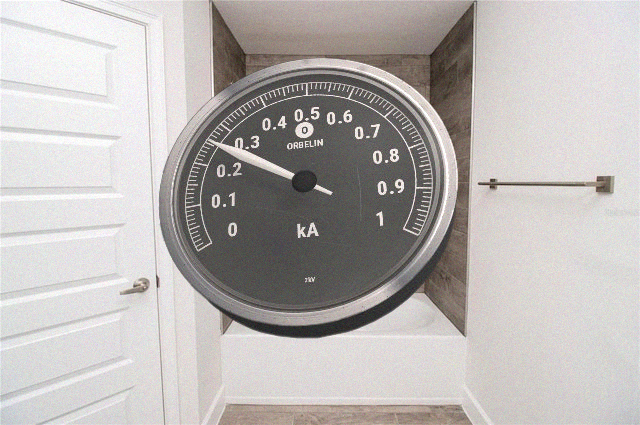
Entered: 0.25 kA
